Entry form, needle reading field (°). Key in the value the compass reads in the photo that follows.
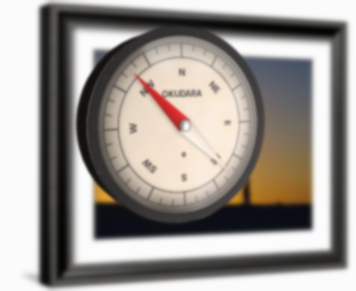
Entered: 315 °
